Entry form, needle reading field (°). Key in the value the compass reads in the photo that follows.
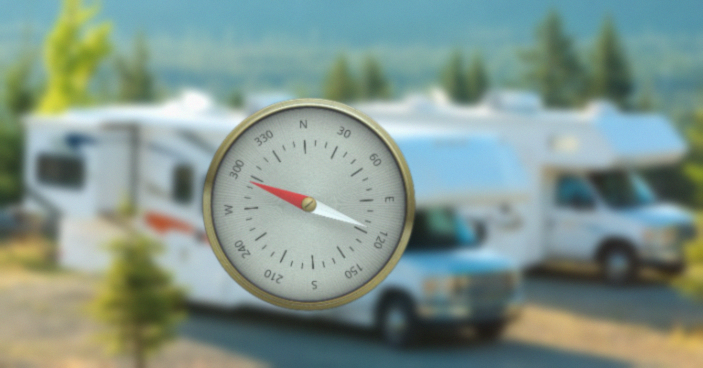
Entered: 295 °
